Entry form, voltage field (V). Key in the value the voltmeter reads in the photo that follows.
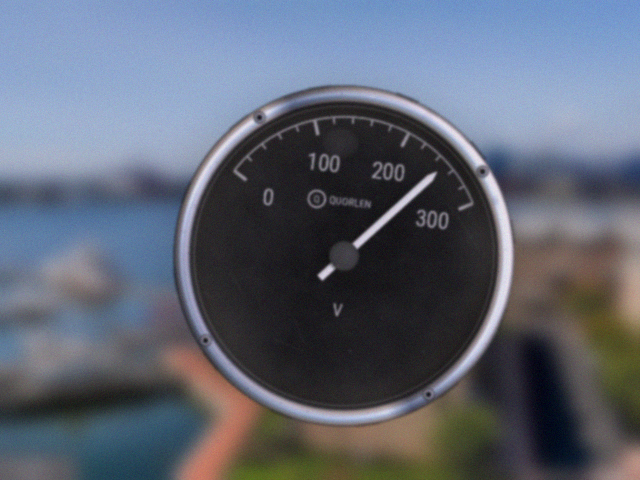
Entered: 250 V
